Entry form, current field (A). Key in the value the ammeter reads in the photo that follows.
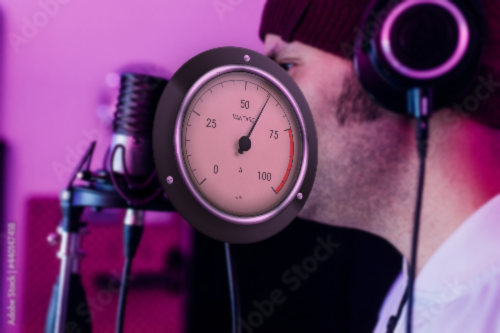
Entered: 60 A
